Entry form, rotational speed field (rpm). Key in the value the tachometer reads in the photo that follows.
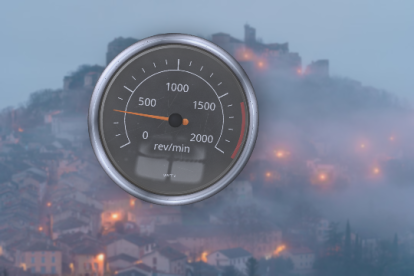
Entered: 300 rpm
